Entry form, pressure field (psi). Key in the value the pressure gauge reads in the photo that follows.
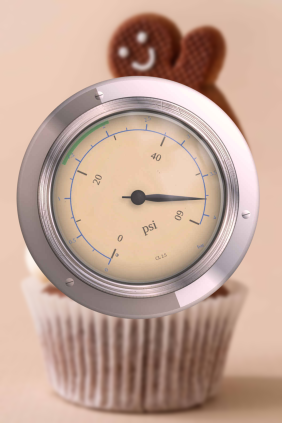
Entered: 55 psi
